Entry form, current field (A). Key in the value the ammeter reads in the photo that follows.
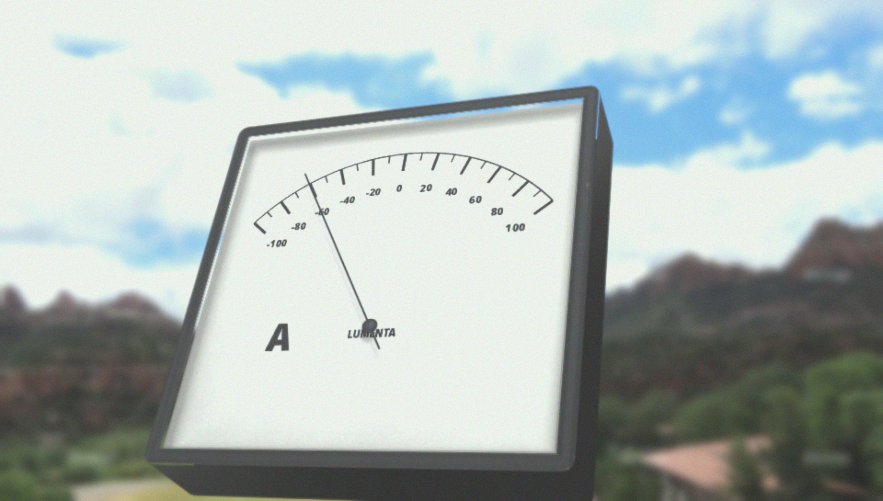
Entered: -60 A
